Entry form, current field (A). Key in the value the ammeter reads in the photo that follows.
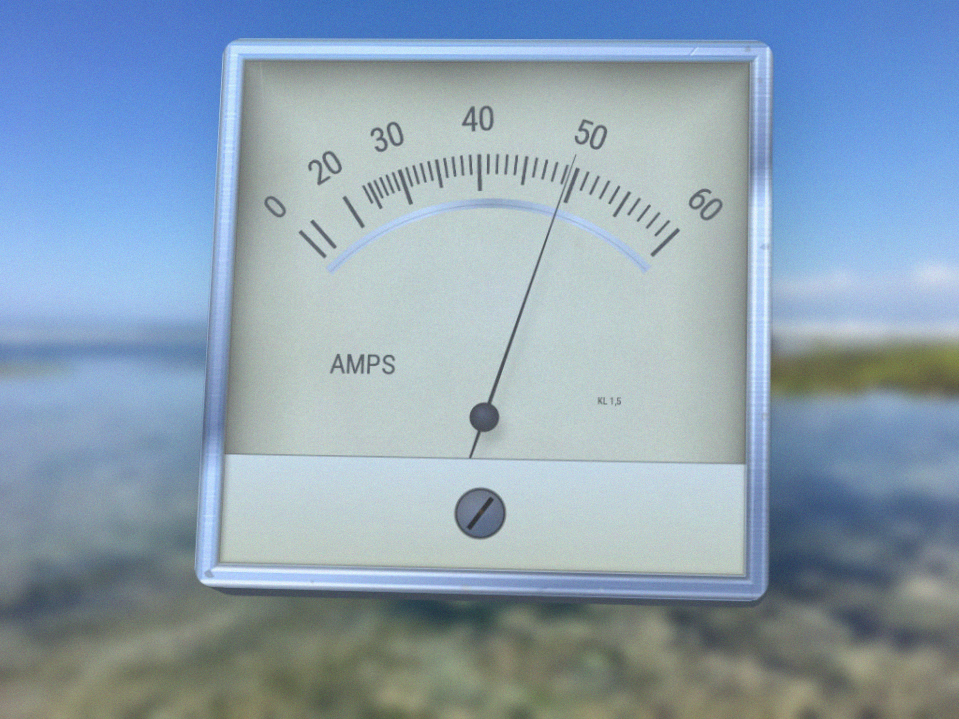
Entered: 49.5 A
